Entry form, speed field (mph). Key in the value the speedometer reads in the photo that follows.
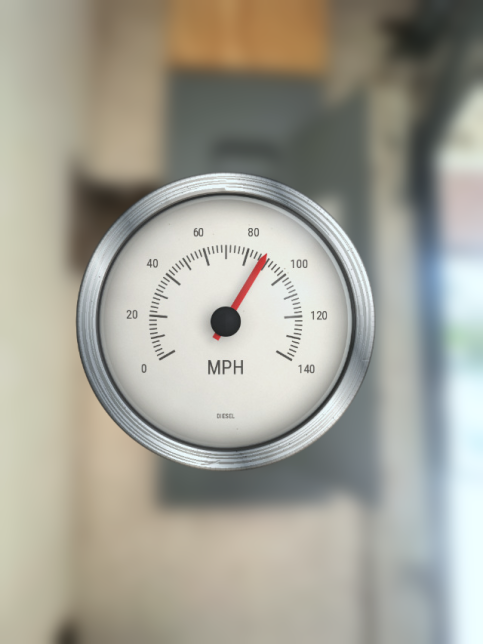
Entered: 88 mph
